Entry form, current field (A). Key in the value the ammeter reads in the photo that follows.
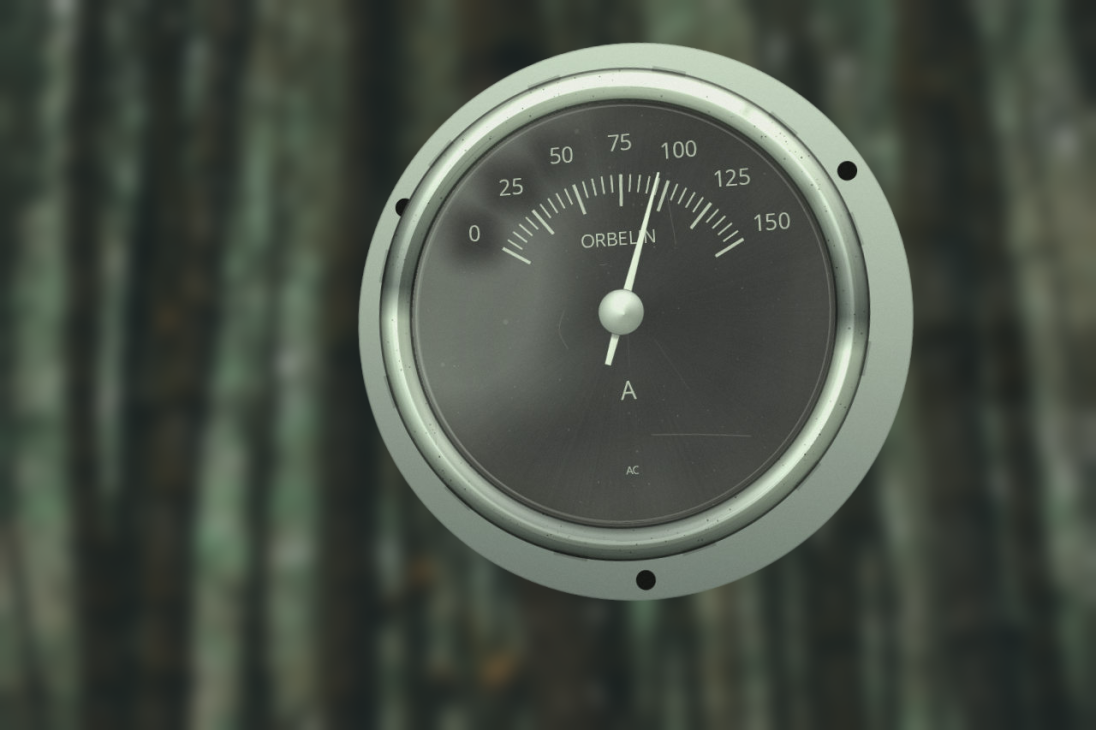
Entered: 95 A
